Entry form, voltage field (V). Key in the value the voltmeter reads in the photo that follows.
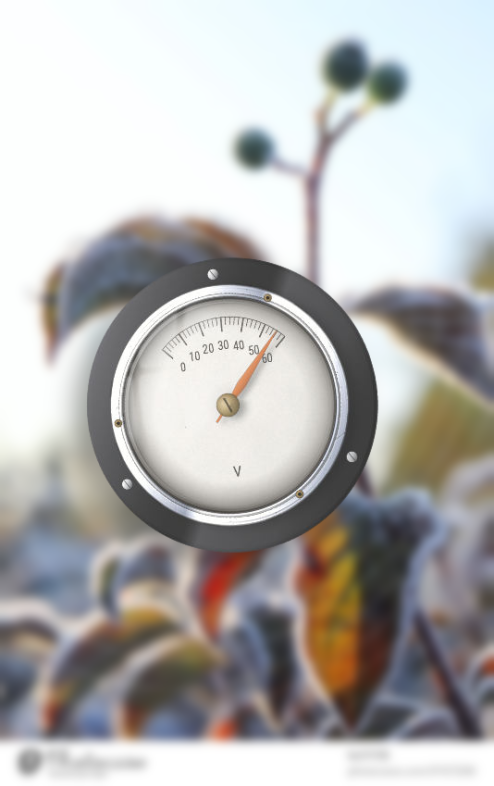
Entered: 56 V
